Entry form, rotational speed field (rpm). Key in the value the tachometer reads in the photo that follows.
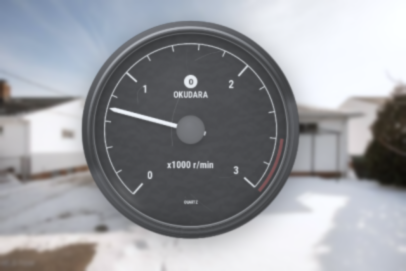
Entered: 700 rpm
